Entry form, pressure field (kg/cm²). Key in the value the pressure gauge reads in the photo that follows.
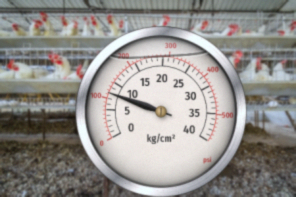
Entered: 8 kg/cm²
